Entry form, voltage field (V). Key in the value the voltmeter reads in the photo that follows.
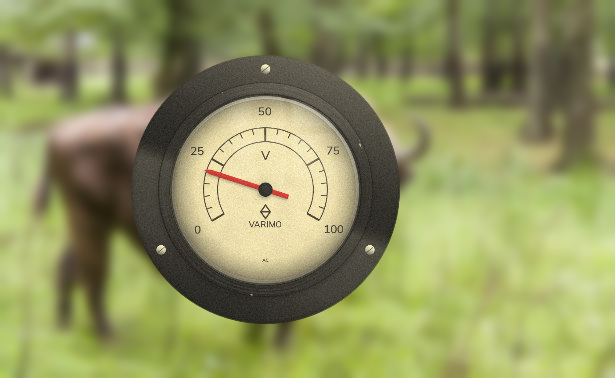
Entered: 20 V
